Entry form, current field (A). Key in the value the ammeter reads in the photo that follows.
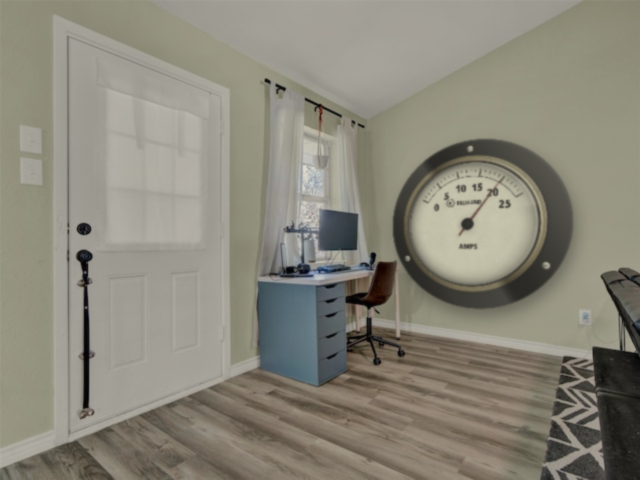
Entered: 20 A
